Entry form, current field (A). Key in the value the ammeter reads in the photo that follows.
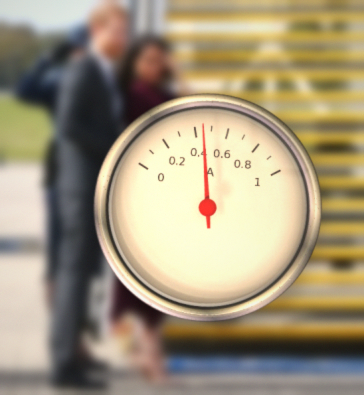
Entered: 0.45 A
